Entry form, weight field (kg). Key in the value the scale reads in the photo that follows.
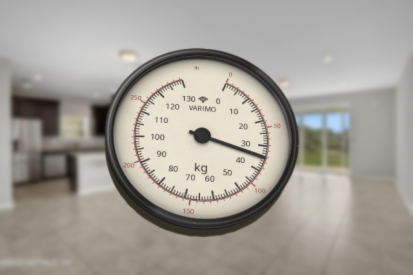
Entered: 35 kg
